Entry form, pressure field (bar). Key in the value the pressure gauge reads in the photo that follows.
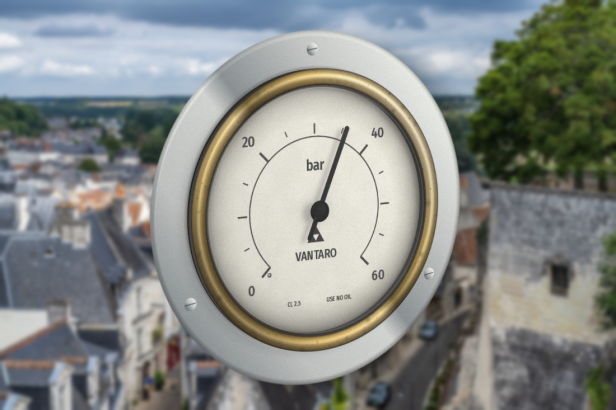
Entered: 35 bar
